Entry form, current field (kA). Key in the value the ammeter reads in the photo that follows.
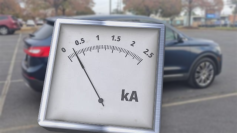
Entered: 0.25 kA
